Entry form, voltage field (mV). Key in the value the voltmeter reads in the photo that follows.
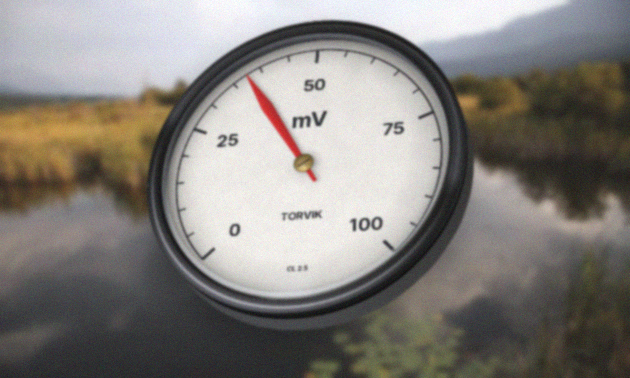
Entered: 37.5 mV
